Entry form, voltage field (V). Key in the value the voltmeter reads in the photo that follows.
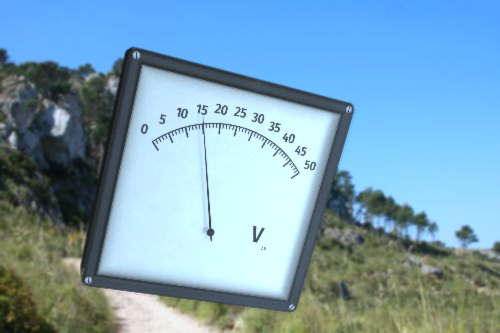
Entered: 15 V
